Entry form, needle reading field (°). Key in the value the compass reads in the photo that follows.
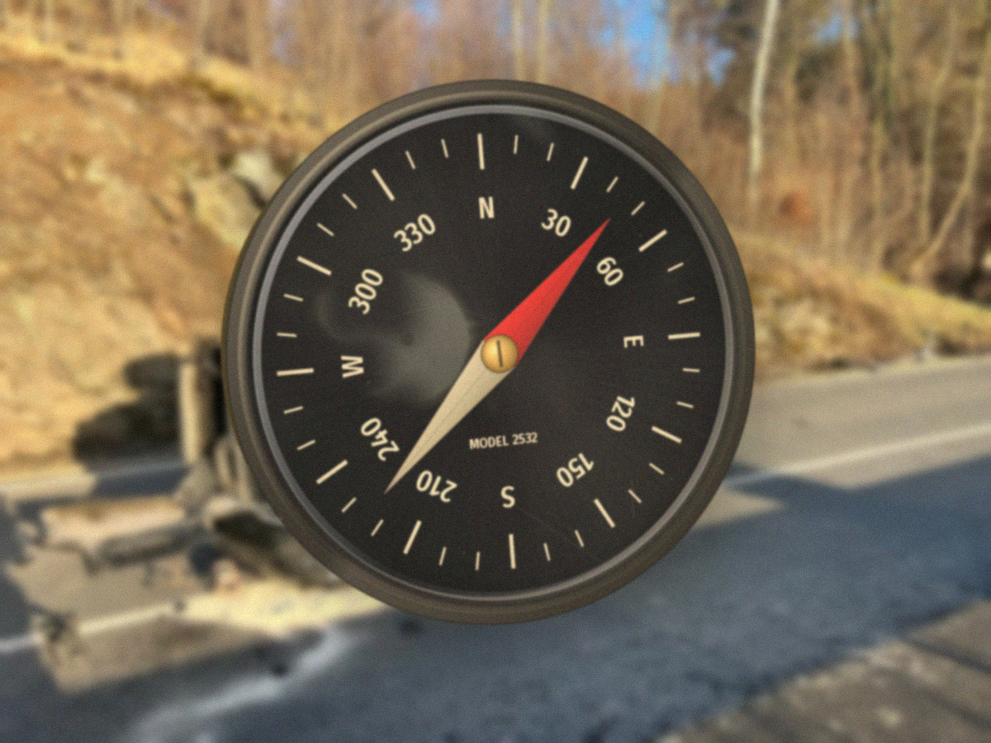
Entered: 45 °
